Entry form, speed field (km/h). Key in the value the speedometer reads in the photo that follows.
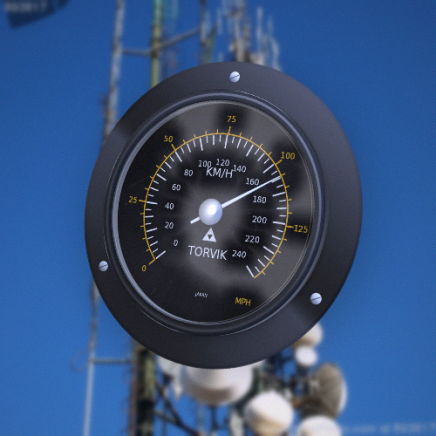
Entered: 170 km/h
